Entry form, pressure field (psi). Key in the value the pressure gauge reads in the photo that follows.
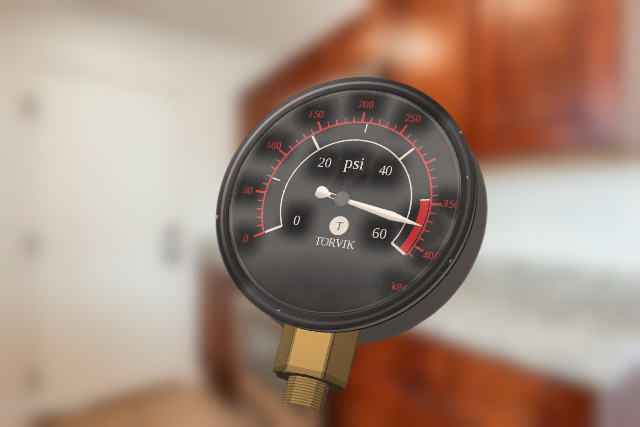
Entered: 55 psi
